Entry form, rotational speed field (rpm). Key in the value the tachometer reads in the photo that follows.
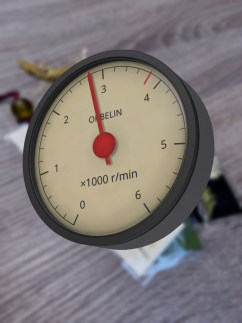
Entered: 2800 rpm
